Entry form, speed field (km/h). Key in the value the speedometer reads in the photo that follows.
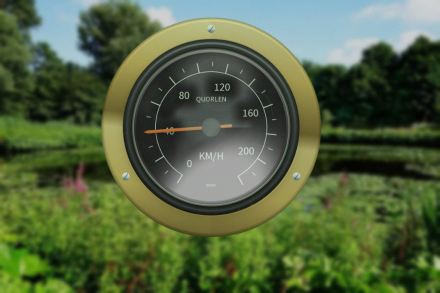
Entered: 40 km/h
